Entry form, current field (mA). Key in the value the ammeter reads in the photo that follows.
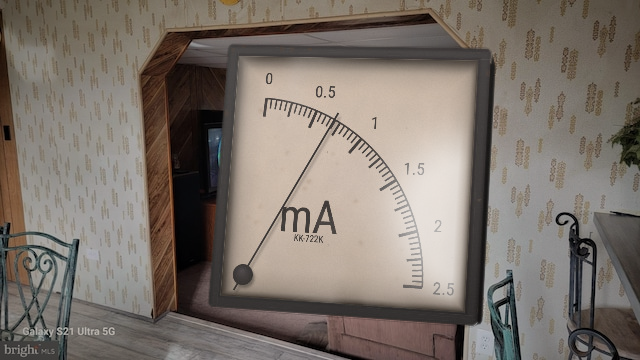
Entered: 0.7 mA
